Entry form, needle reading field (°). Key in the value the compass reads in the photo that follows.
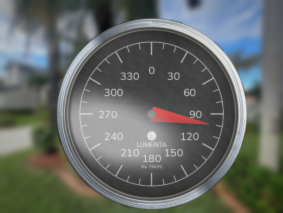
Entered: 100 °
